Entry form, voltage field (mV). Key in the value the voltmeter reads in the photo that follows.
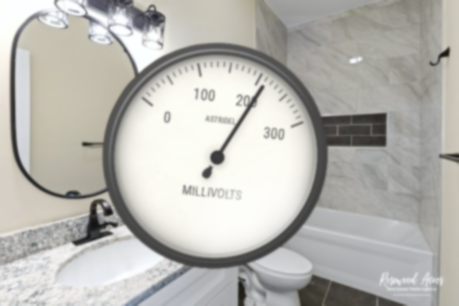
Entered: 210 mV
